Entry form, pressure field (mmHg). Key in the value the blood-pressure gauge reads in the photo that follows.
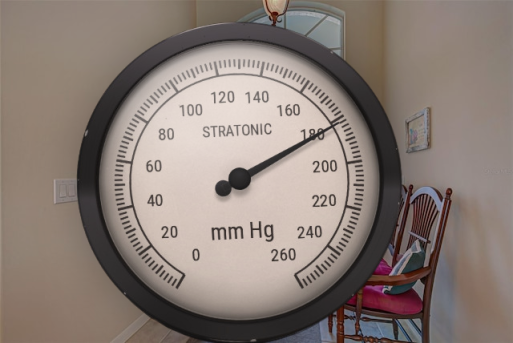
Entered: 182 mmHg
